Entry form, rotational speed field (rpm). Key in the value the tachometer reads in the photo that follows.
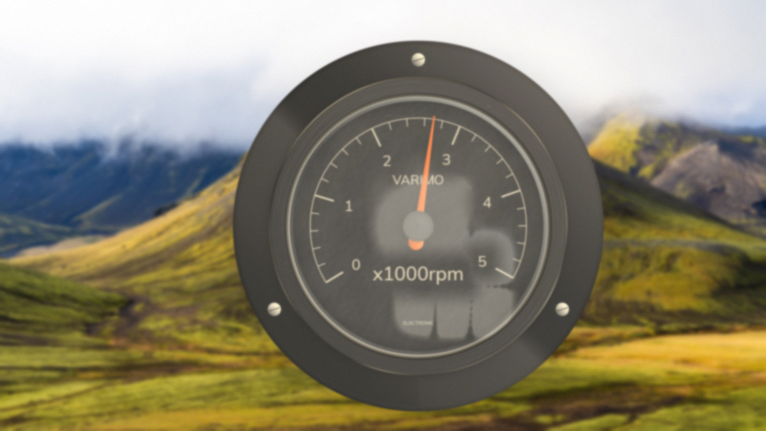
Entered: 2700 rpm
